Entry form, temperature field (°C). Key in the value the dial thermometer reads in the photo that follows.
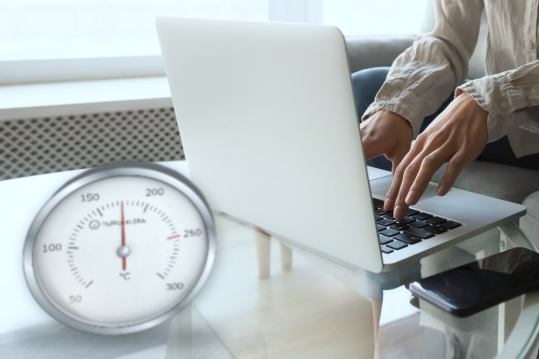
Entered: 175 °C
